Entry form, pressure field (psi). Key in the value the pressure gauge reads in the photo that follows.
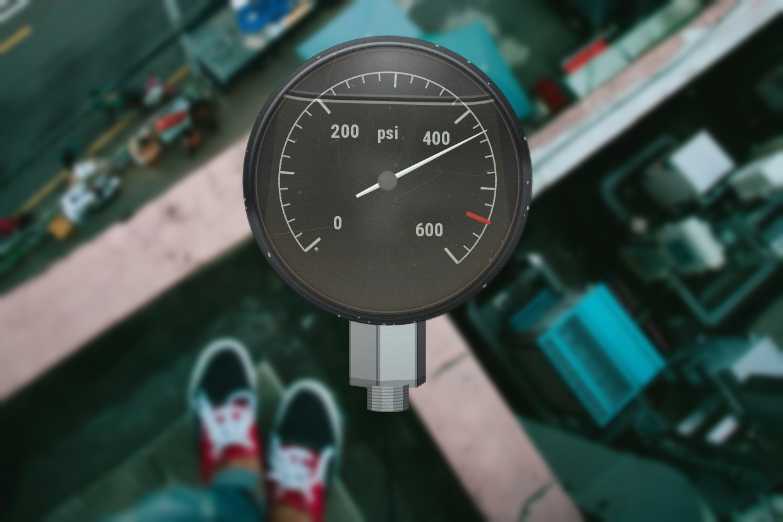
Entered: 430 psi
